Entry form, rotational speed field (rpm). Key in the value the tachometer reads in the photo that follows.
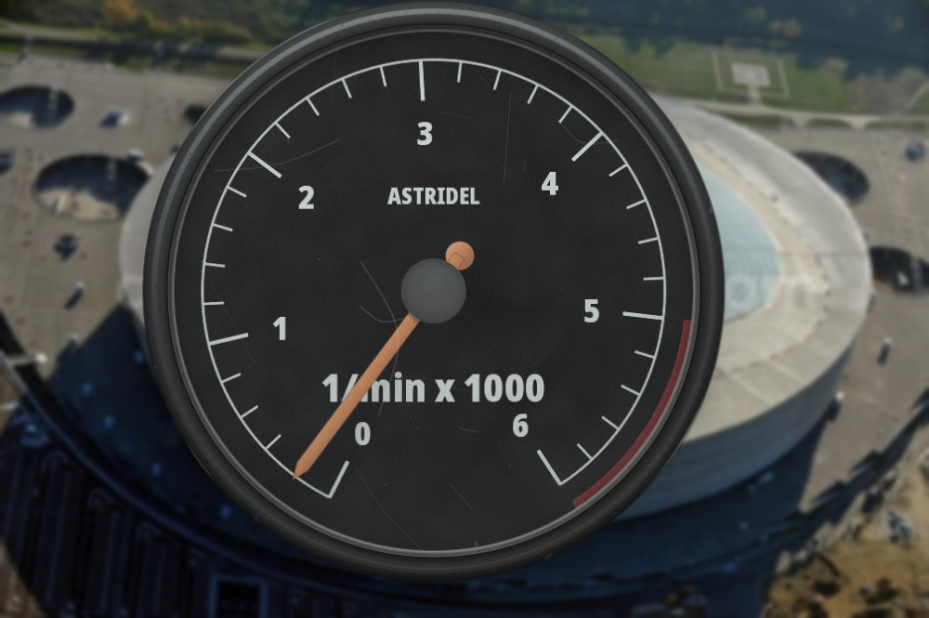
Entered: 200 rpm
